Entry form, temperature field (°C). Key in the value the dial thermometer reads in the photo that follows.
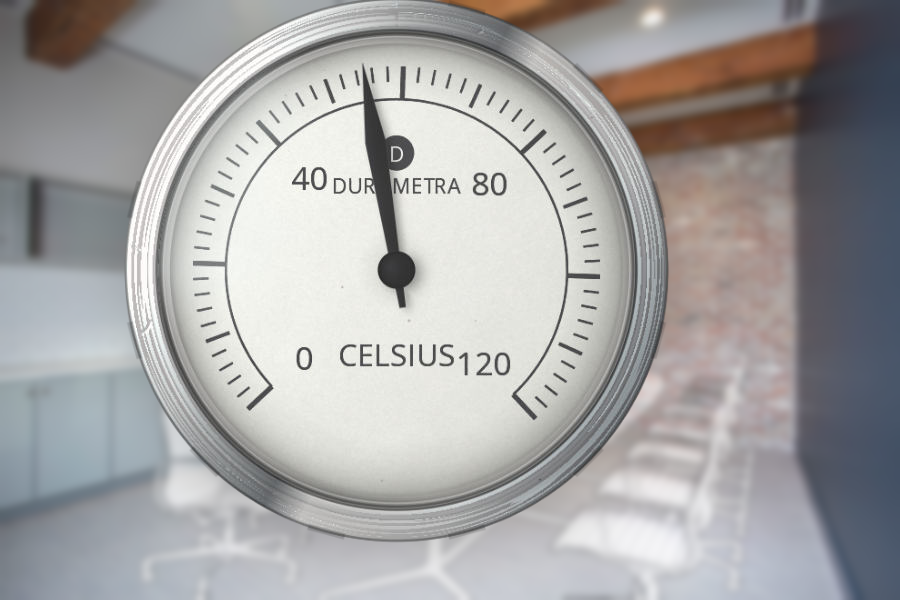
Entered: 55 °C
